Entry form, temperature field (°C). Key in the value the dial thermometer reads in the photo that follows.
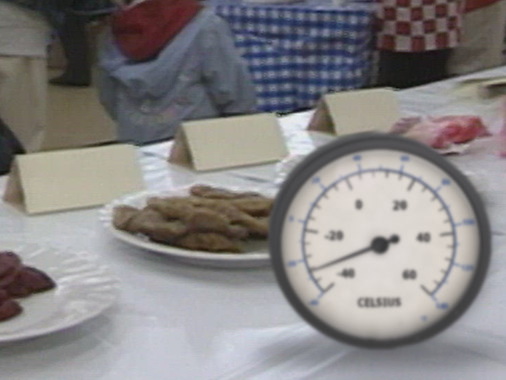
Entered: -32 °C
